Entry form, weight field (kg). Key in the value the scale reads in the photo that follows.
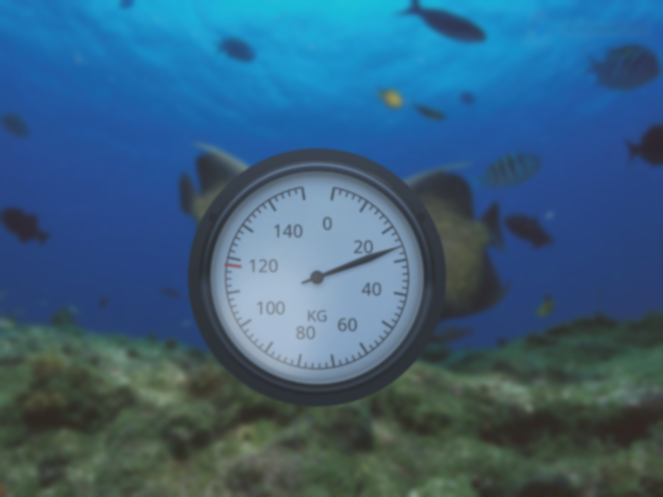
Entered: 26 kg
